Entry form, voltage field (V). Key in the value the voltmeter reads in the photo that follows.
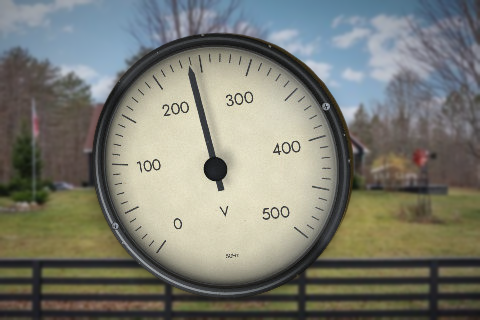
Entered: 240 V
